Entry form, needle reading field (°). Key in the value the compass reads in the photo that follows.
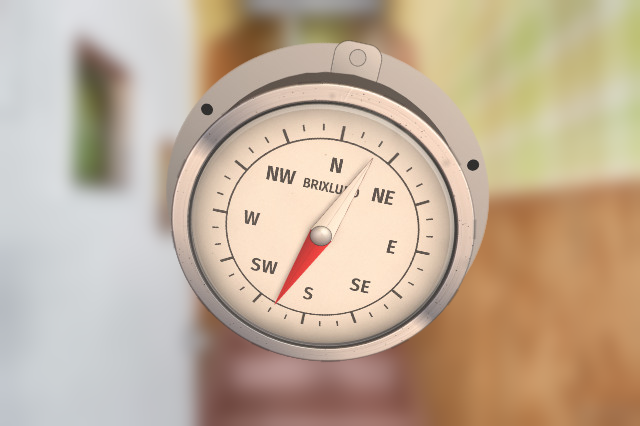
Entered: 200 °
